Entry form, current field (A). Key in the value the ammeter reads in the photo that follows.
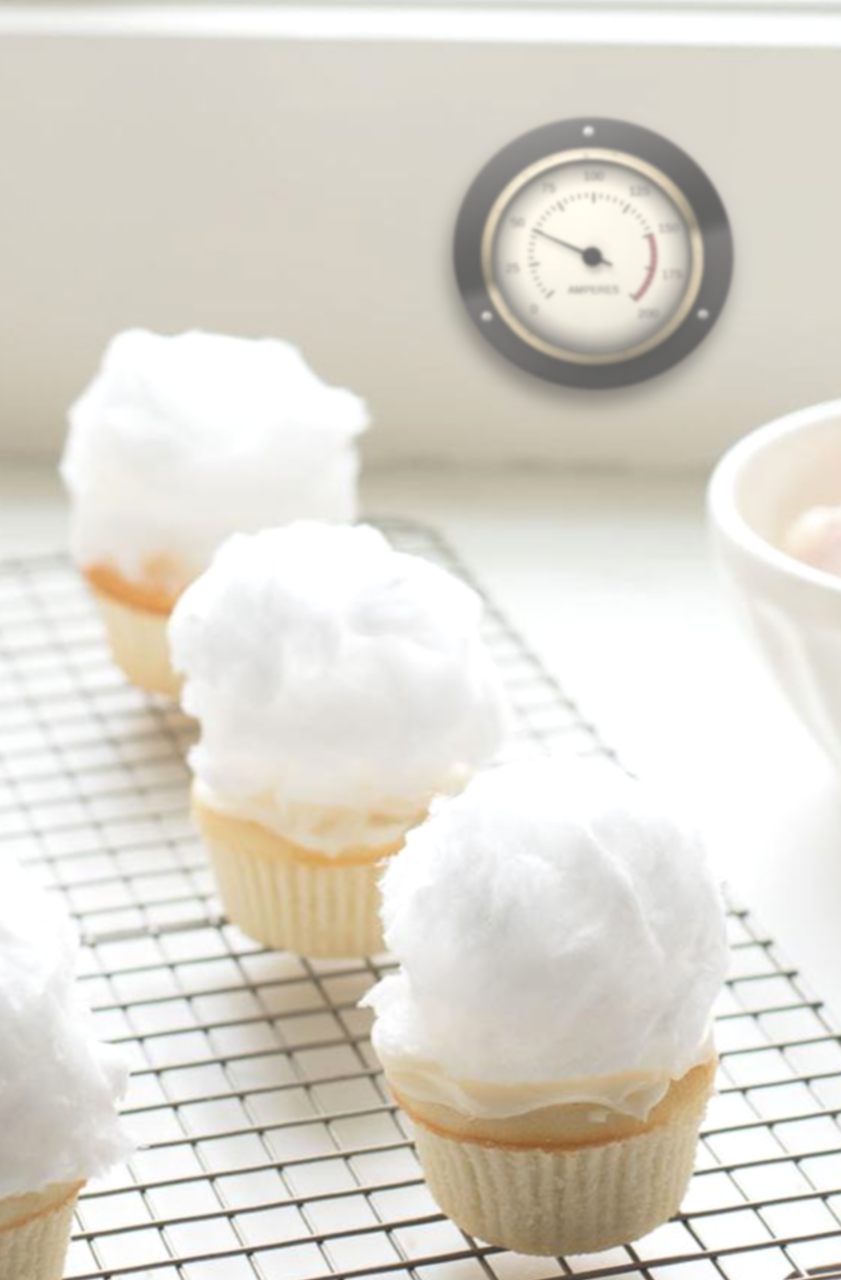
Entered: 50 A
